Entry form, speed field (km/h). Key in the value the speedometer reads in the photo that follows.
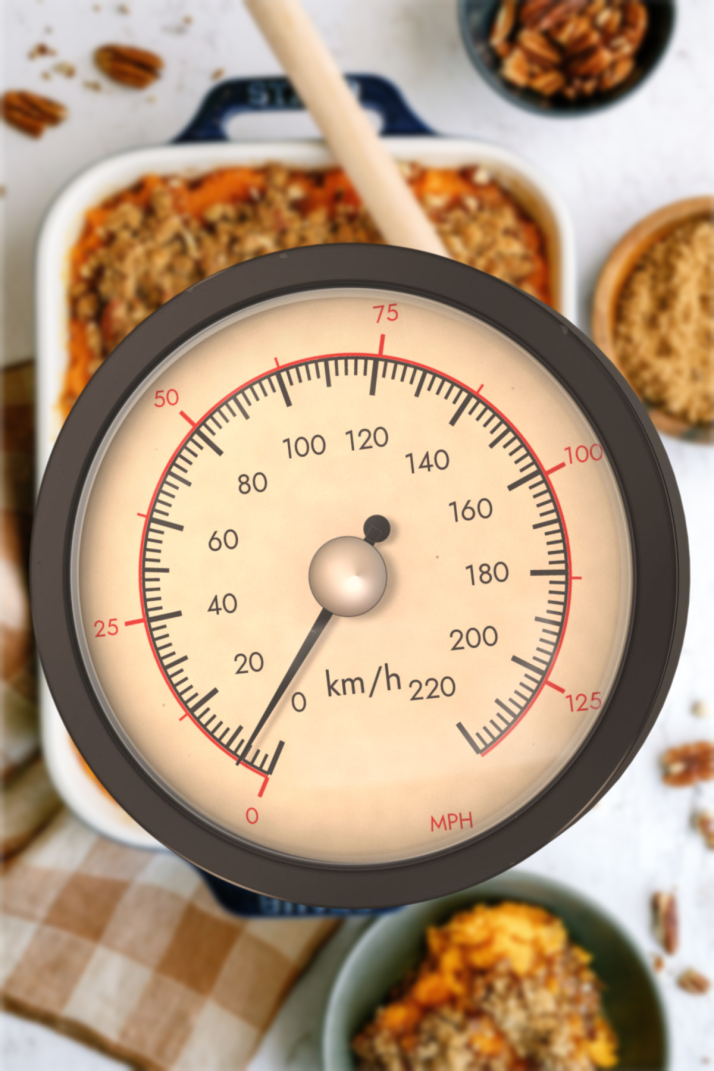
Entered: 6 km/h
